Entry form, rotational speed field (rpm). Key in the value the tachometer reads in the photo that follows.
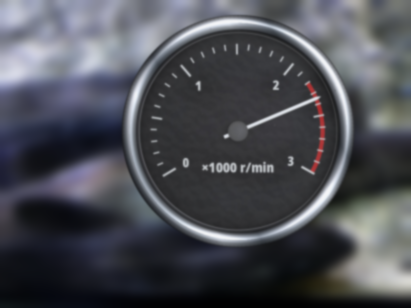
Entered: 2350 rpm
